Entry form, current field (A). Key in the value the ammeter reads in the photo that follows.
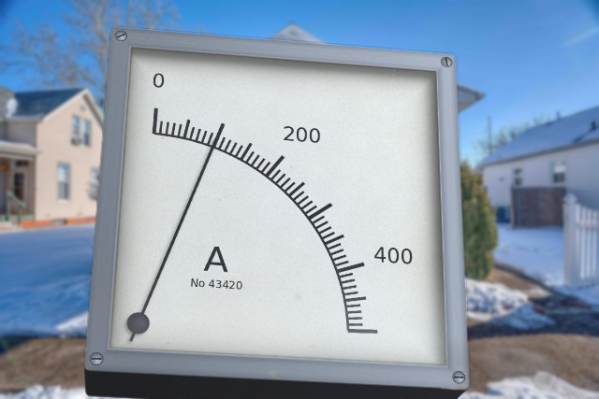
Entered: 100 A
